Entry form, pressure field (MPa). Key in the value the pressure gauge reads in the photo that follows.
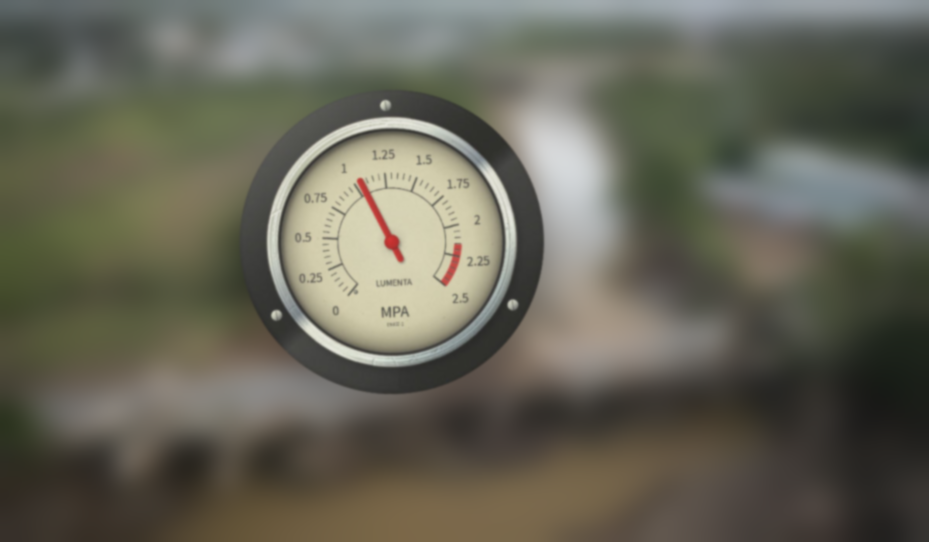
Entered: 1.05 MPa
